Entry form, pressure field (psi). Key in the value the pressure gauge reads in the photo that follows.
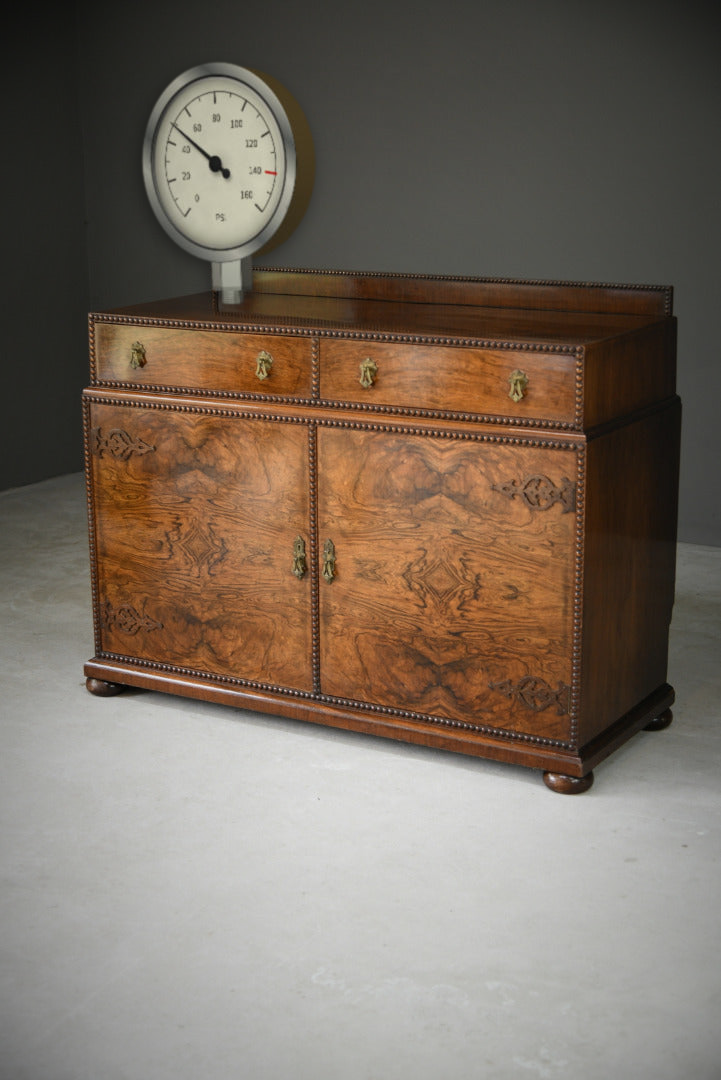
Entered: 50 psi
